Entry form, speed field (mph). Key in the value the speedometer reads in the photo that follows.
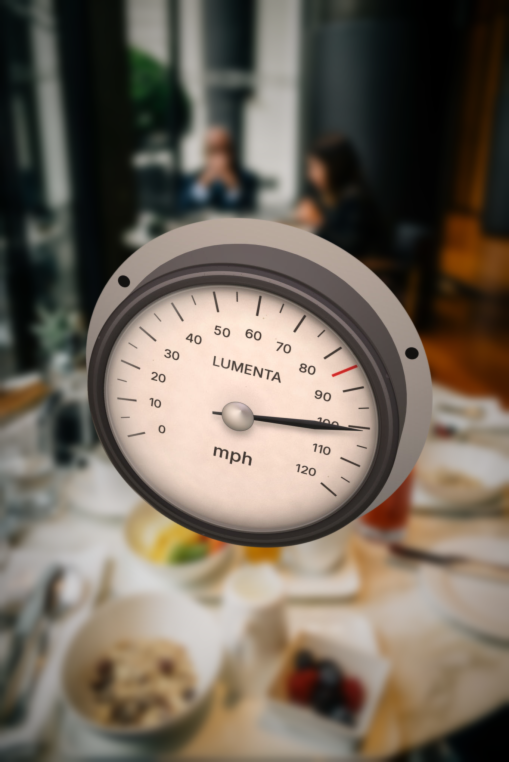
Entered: 100 mph
